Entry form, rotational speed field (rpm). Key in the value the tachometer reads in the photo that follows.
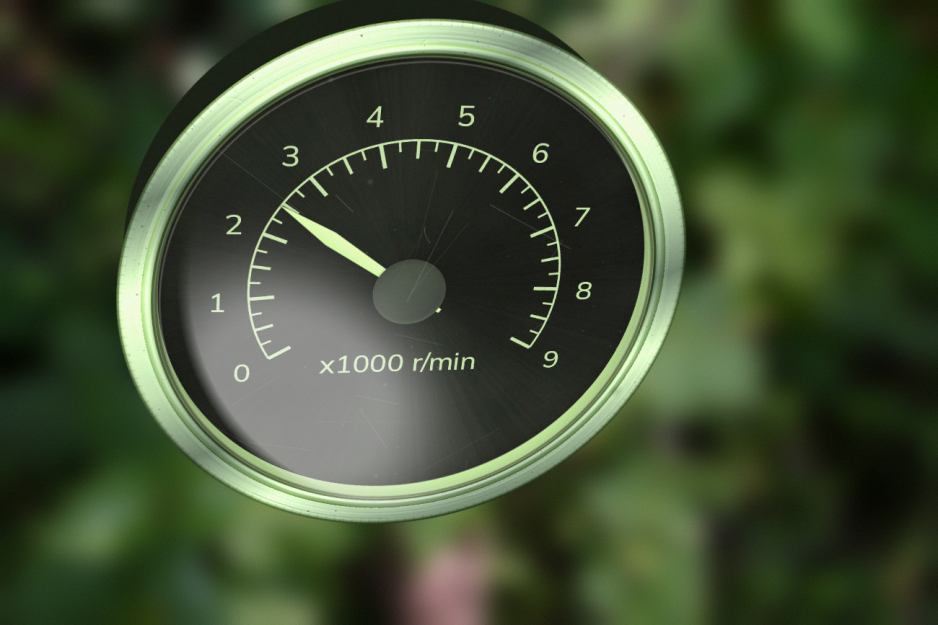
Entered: 2500 rpm
